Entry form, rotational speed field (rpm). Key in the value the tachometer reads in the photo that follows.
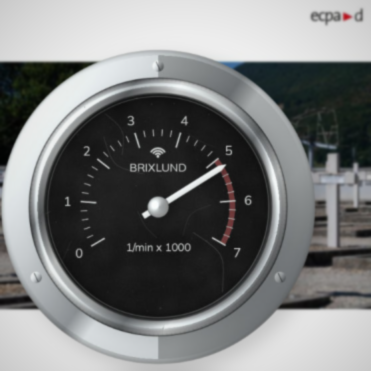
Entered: 5200 rpm
